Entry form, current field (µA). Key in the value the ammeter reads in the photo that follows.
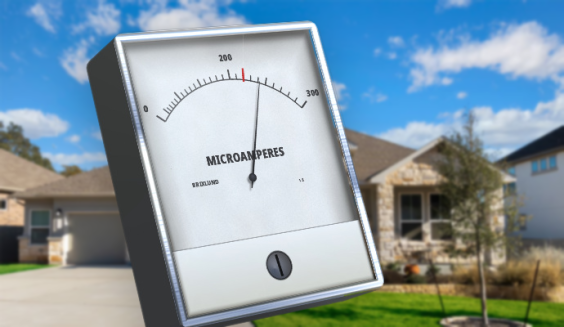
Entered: 240 µA
